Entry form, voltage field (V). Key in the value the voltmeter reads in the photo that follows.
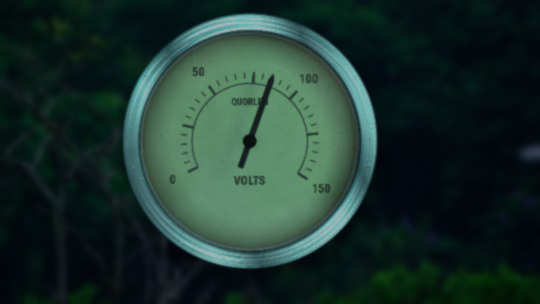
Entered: 85 V
